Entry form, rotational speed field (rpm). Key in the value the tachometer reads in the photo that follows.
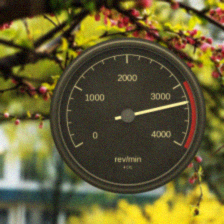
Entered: 3300 rpm
